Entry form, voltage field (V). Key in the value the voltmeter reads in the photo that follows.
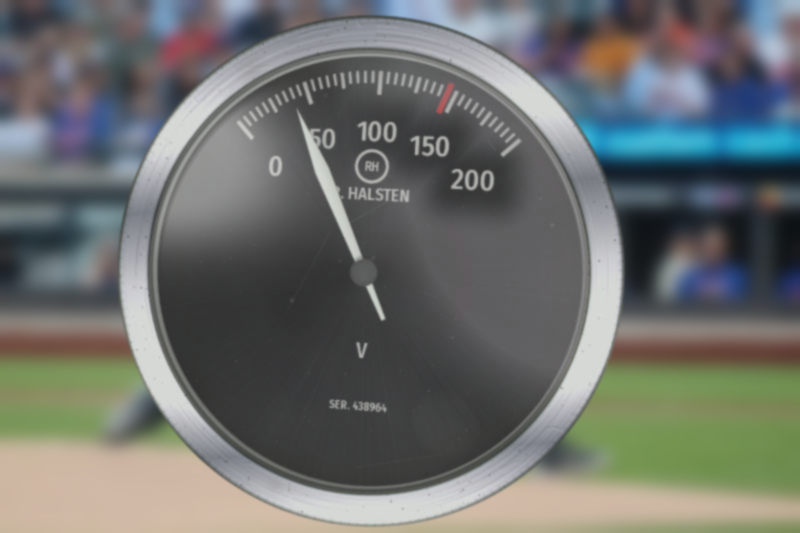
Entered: 40 V
